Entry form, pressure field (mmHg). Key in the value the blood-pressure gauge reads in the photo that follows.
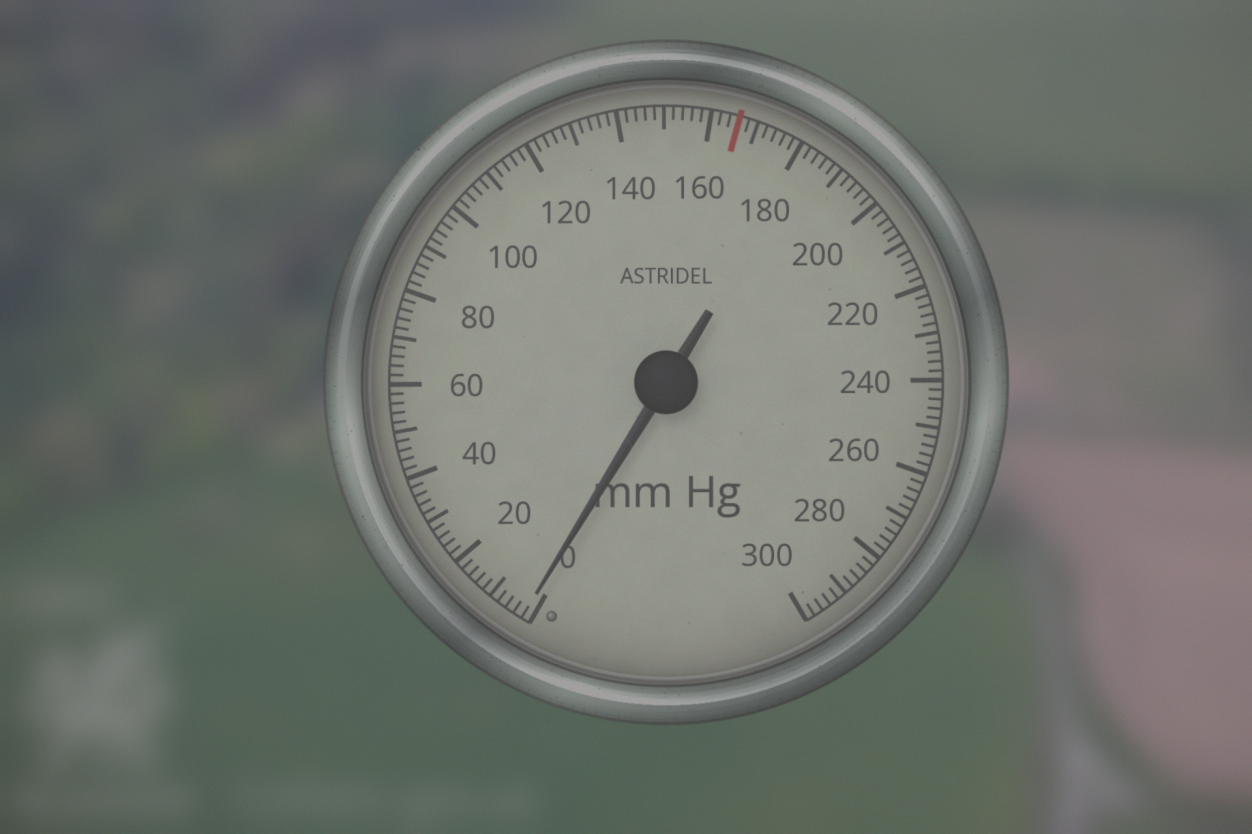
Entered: 2 mmHg
